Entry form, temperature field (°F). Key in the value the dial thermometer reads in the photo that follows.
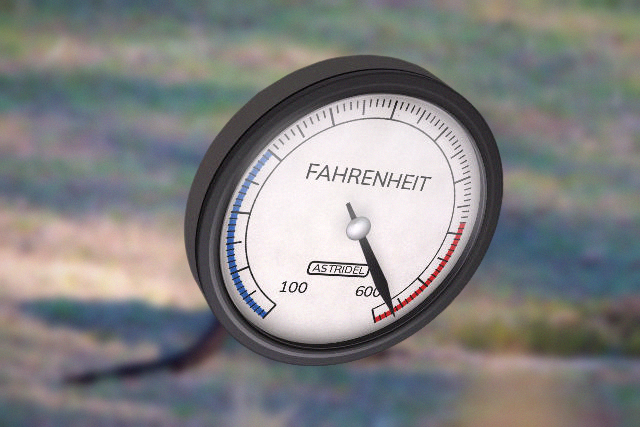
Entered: 585 °F
